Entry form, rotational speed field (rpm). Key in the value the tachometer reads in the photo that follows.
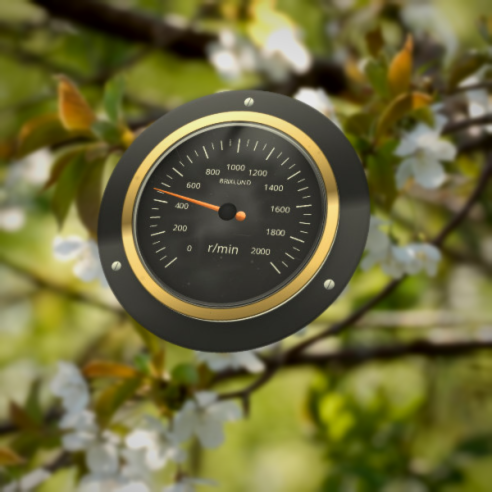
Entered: 450 rpm
